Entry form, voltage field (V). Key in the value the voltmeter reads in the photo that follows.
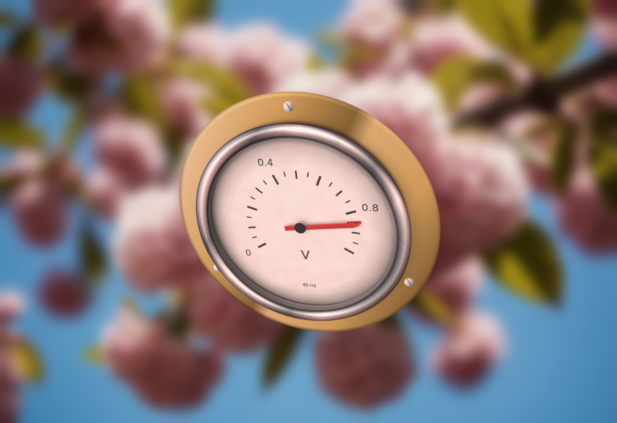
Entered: 0.85 V
